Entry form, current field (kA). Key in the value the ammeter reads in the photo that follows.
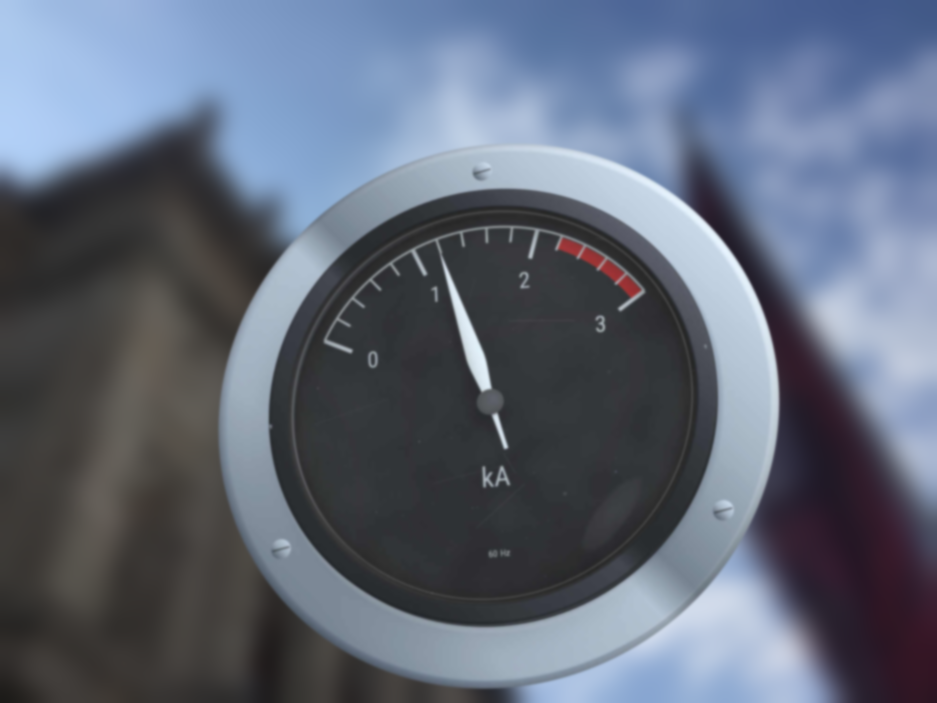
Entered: 1.2 kA
